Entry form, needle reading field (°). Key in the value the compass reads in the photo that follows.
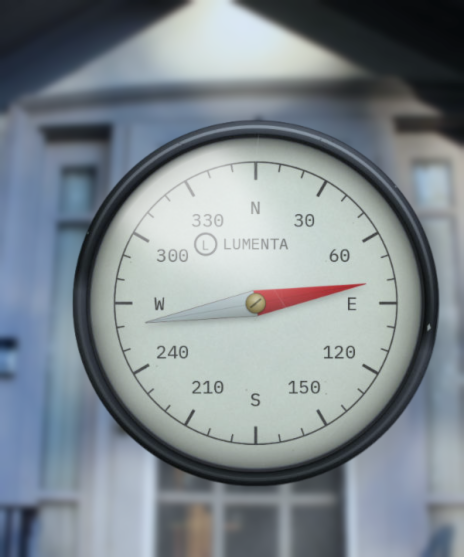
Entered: 80 °
